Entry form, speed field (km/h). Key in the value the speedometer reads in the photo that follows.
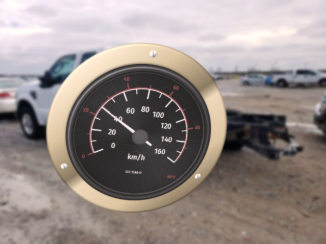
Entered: 40 km/h
